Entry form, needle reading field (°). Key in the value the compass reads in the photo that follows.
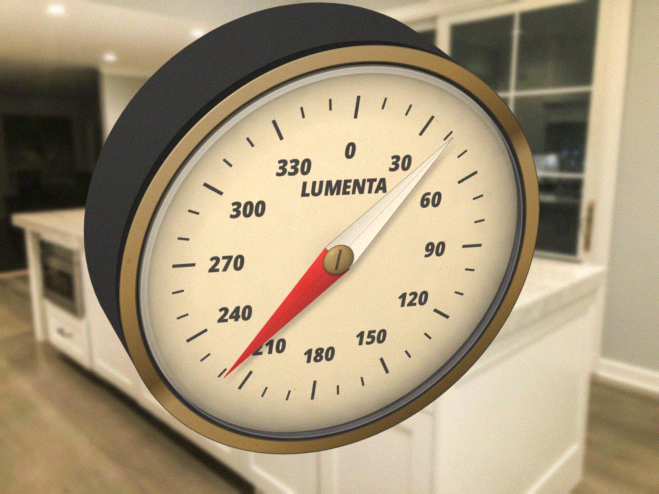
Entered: 220 °
